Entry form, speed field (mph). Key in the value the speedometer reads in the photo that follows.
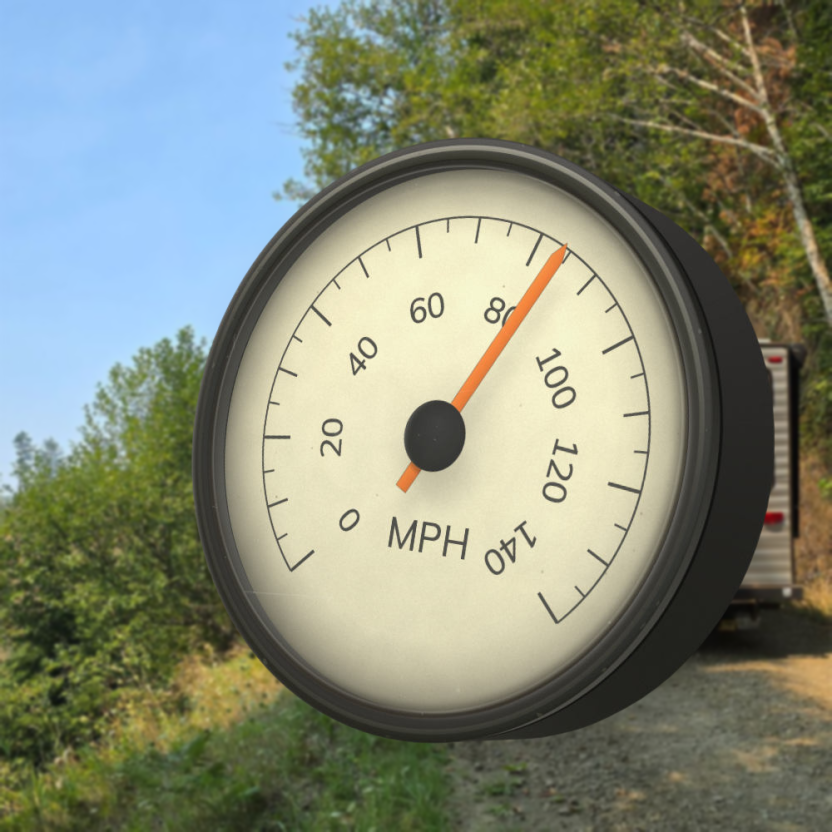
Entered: 85 mph
